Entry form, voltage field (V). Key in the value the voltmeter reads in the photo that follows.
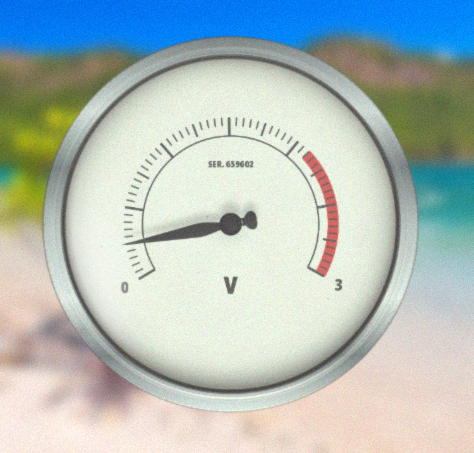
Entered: 0.25 V
